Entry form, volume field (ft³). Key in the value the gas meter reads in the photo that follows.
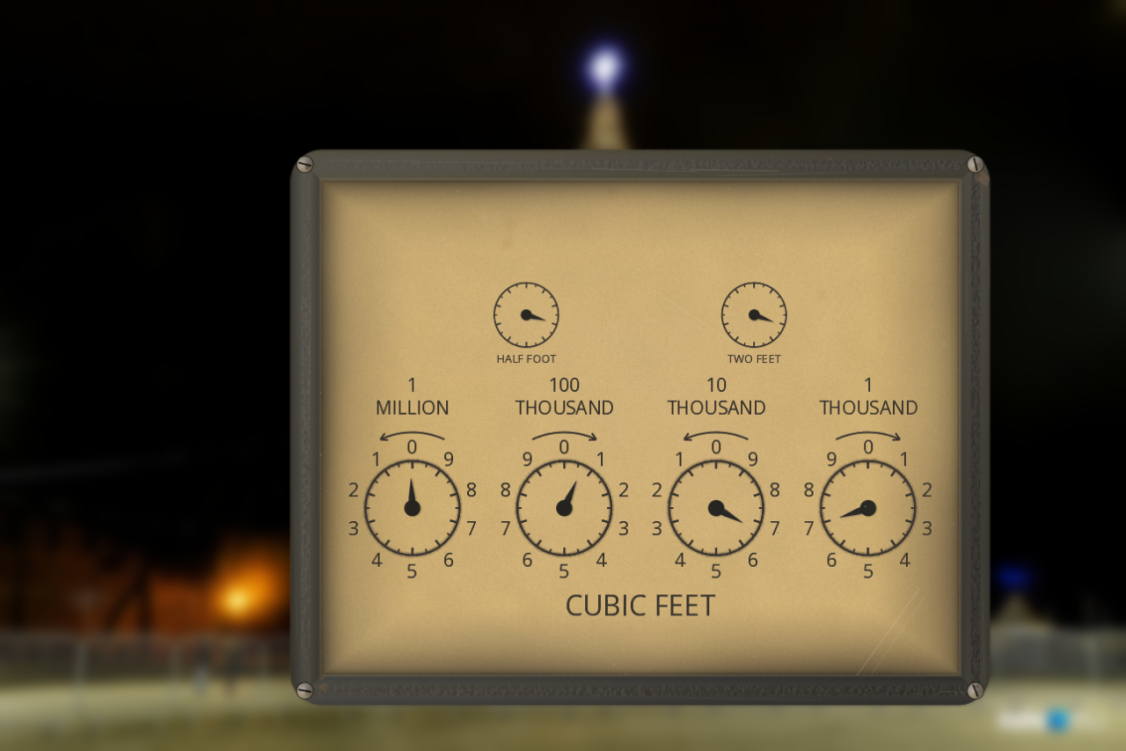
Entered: 6700 ft³
